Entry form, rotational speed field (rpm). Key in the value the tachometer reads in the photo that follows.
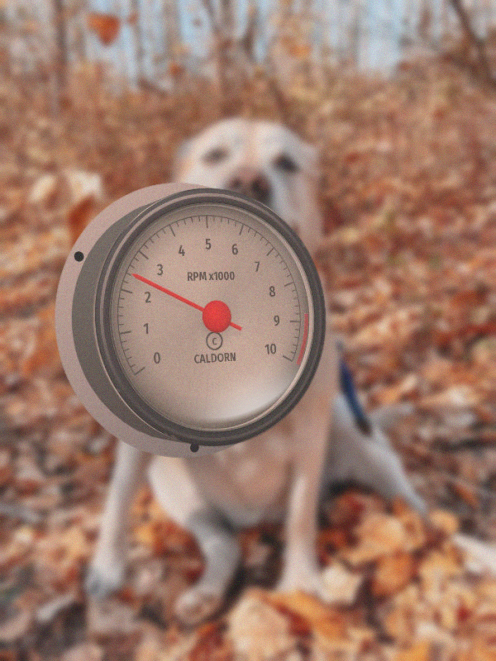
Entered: 2400 rpm
